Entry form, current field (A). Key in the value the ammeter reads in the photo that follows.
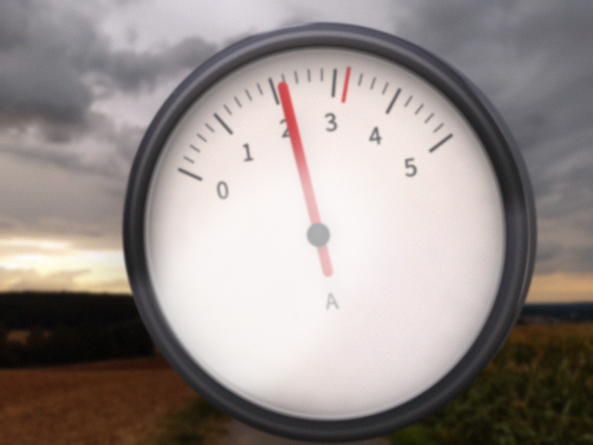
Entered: 2.2 A
